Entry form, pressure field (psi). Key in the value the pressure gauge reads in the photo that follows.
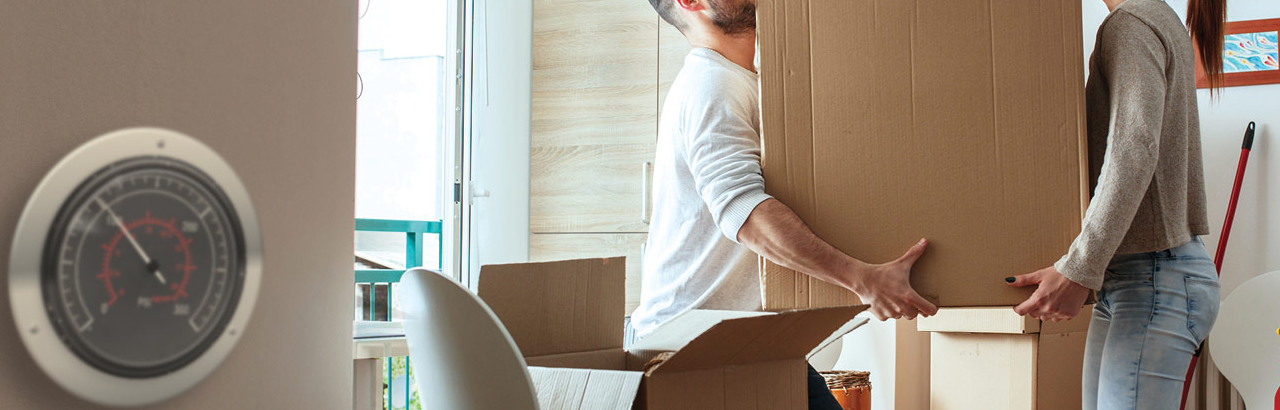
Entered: 100 psi
